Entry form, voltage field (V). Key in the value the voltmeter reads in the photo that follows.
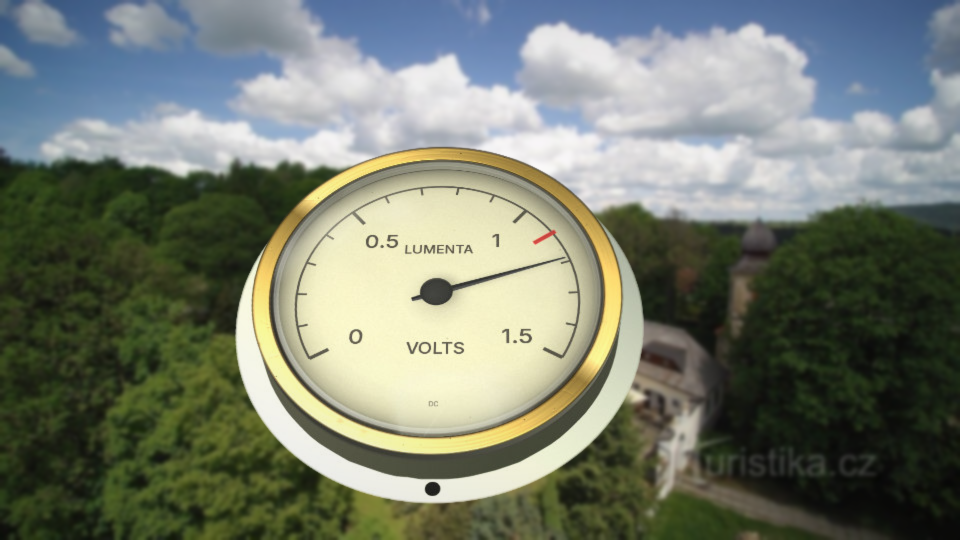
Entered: 1.2 V
